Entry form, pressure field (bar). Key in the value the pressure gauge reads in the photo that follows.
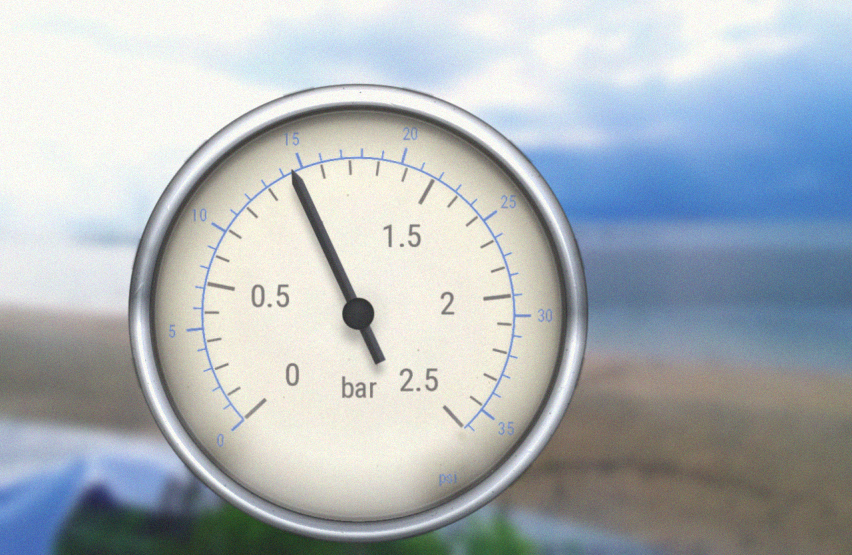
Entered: 1 bar
